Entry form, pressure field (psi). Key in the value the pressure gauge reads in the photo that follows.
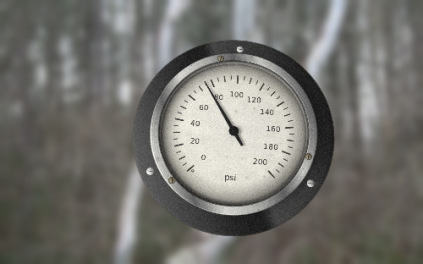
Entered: 75 psi
